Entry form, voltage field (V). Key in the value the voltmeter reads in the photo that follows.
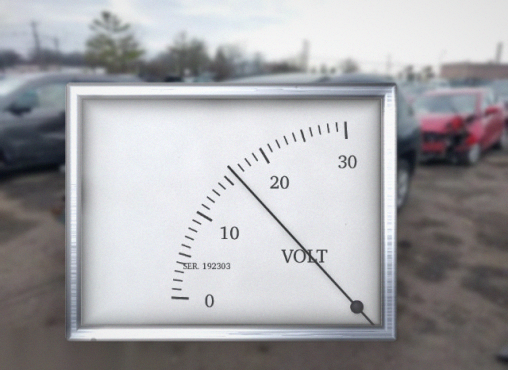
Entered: 16 V
